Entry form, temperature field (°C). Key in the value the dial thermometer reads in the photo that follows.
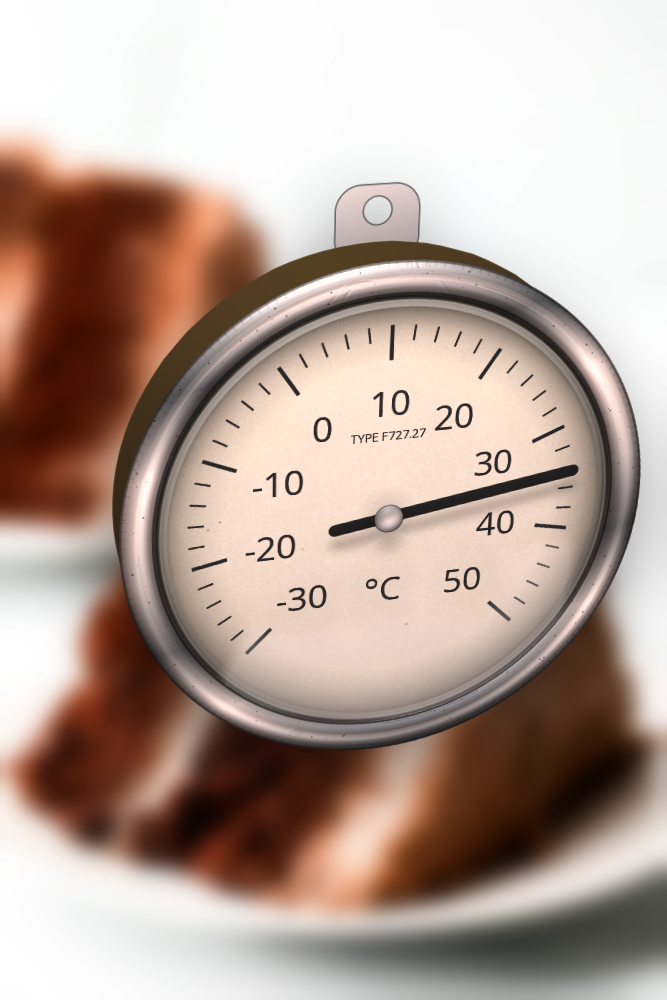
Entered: 34 °C
